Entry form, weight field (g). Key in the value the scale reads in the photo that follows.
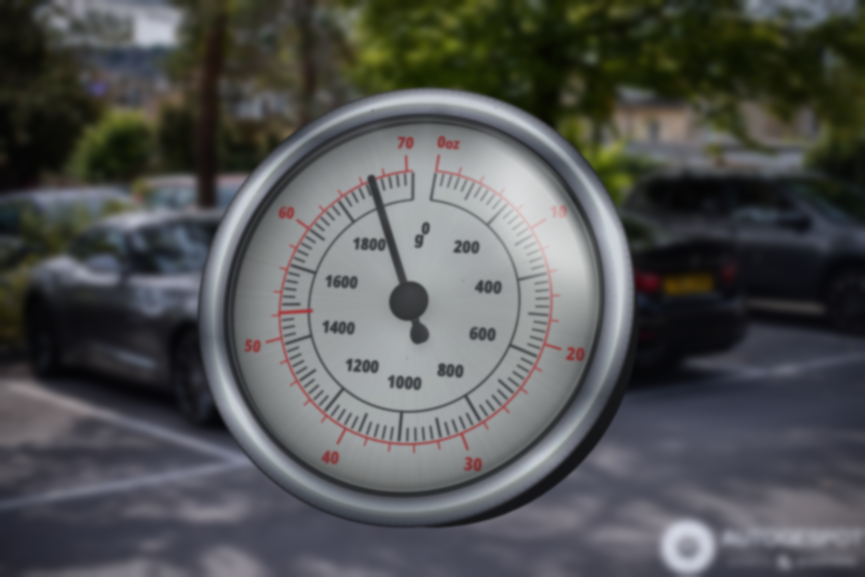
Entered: 1900 g
